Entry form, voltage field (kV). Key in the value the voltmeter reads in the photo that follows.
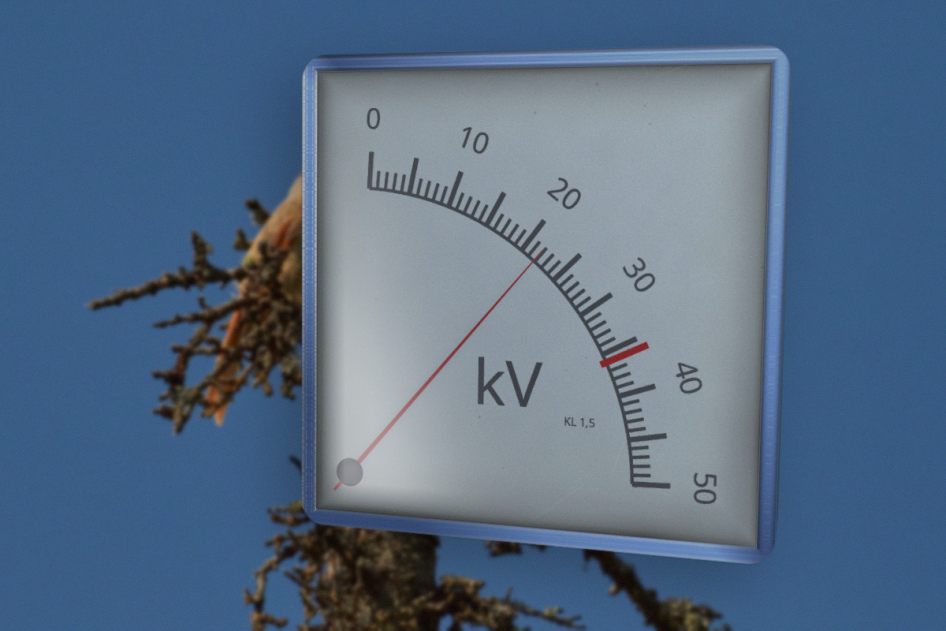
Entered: 22 kV
